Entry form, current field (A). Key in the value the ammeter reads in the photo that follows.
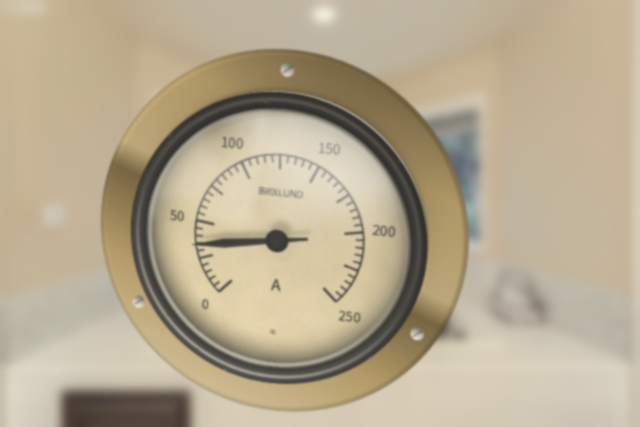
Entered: 35 A
